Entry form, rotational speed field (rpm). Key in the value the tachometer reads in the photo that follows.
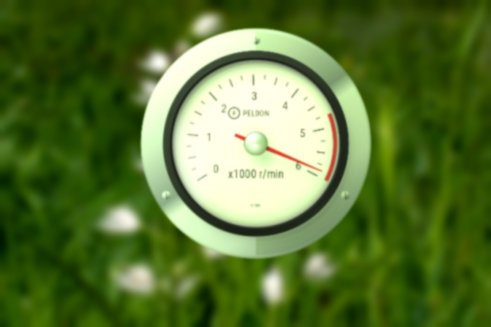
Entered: 5875 rpm
